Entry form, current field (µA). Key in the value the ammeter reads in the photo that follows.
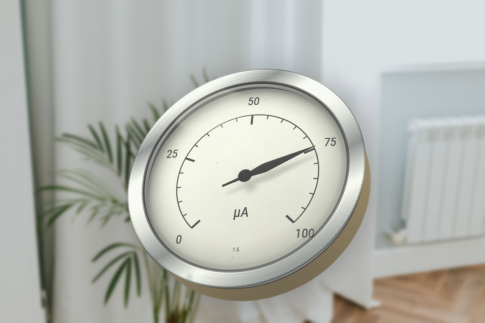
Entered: 75 µA
